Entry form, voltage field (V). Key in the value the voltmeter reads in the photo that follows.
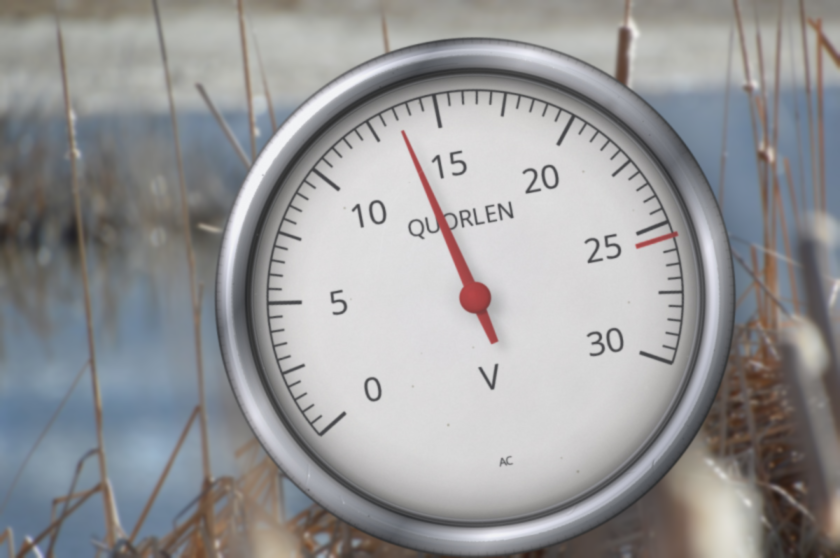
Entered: 13.5 V
